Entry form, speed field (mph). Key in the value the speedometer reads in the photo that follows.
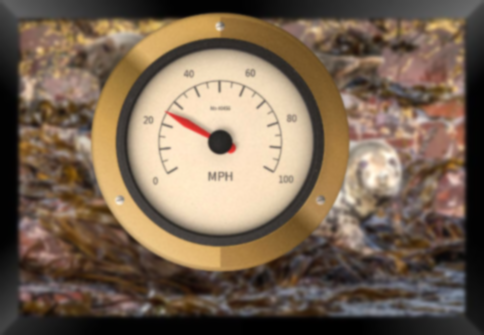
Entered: 25 mph
